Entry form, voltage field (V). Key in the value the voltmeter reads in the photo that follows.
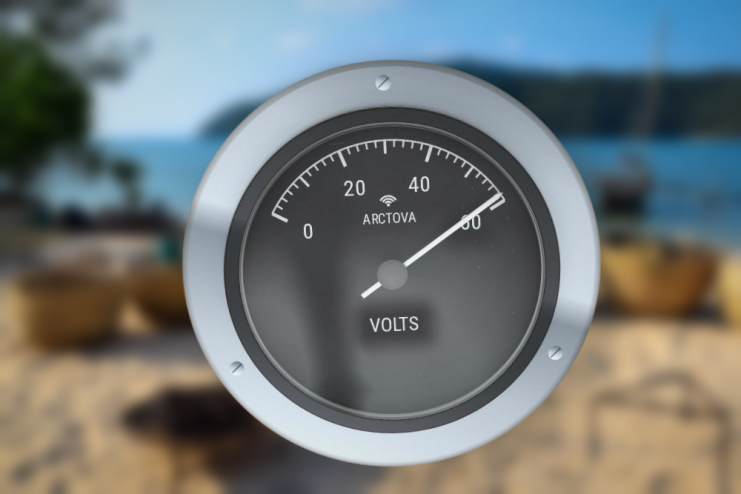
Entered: 58 V
